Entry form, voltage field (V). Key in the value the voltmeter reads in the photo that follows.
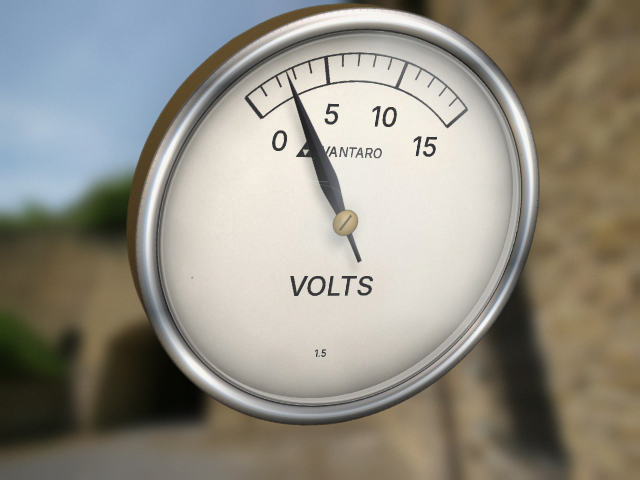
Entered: 2.5 V
